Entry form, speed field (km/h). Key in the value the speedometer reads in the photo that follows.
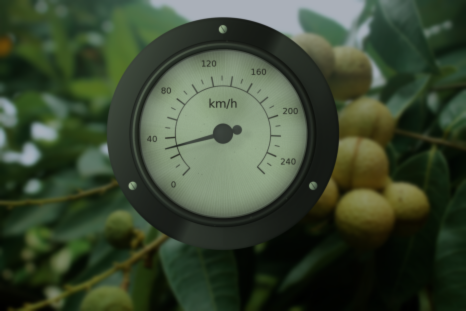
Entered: 30 km/h
